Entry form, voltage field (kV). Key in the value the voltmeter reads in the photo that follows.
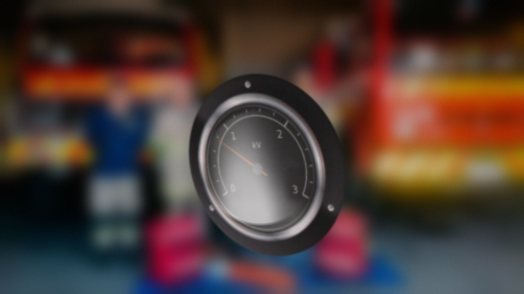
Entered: 0.8 kV
